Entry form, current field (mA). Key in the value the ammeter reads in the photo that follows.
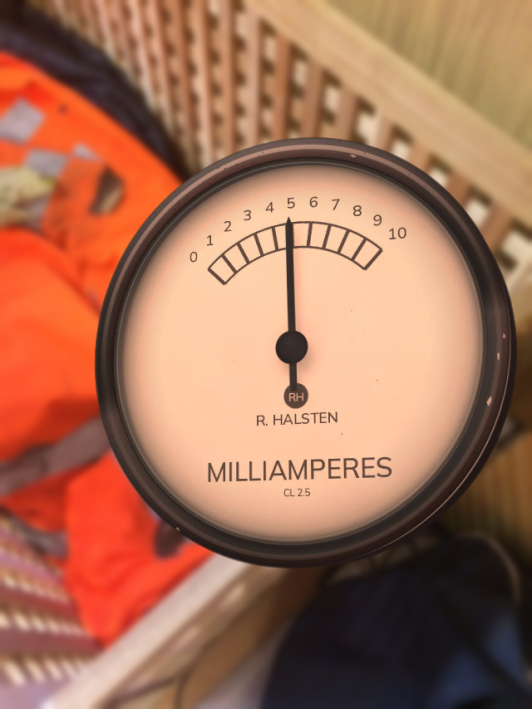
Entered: 5 mA
